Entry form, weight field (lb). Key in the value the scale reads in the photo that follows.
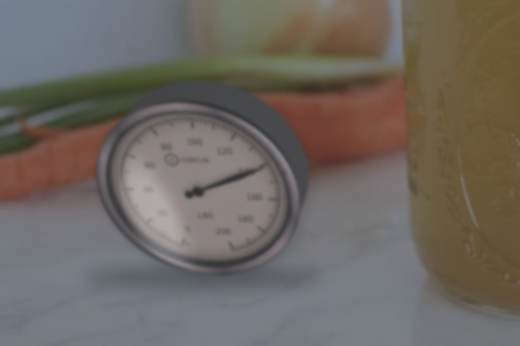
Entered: 140 lb
